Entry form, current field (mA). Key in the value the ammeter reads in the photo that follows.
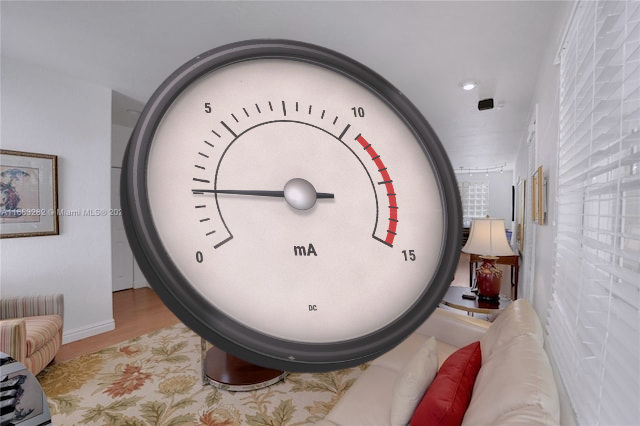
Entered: 2 mA
